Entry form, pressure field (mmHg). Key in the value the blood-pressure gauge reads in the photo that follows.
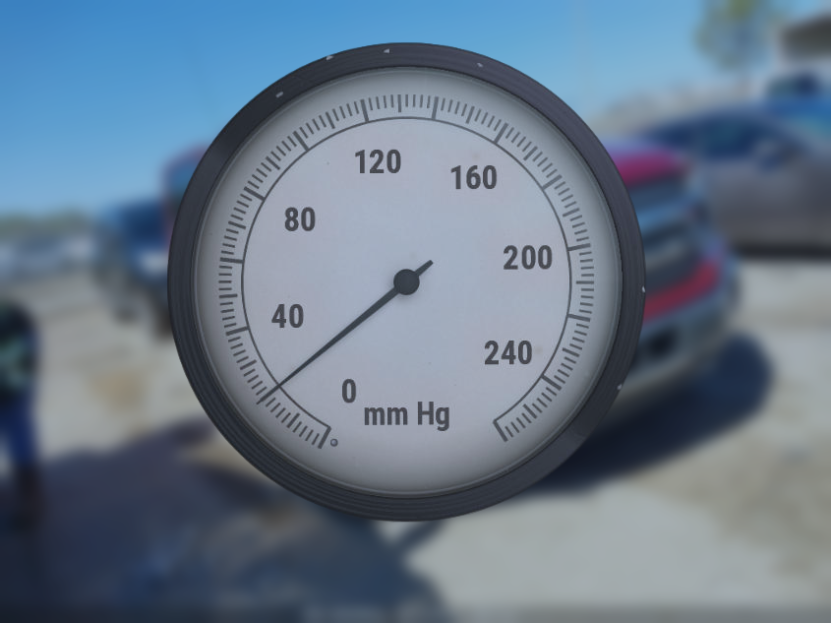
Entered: 20 mmHg
